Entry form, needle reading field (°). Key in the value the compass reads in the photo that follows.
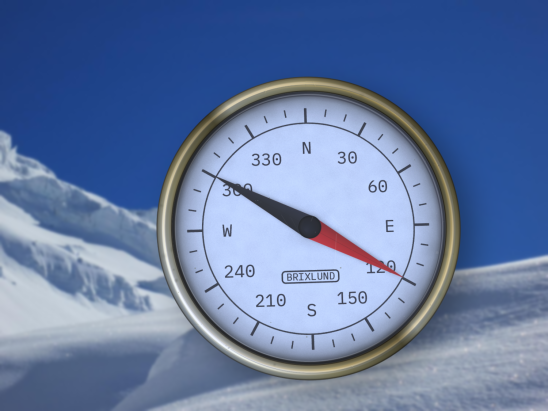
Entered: 120 °
